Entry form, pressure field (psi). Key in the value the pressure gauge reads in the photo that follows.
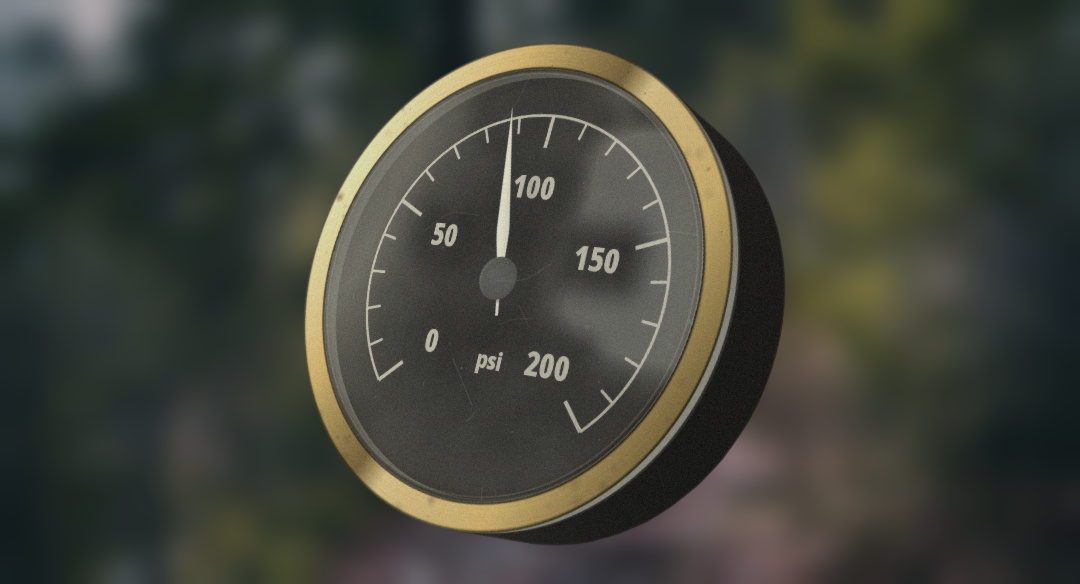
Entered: 90 psi
